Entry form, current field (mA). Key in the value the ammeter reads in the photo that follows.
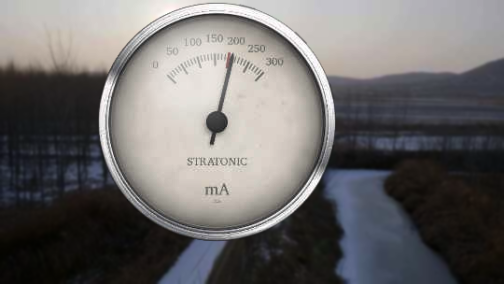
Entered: 200 mA
